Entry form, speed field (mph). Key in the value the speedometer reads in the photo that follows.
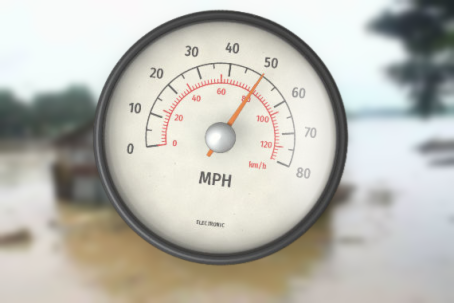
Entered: 50 mph
